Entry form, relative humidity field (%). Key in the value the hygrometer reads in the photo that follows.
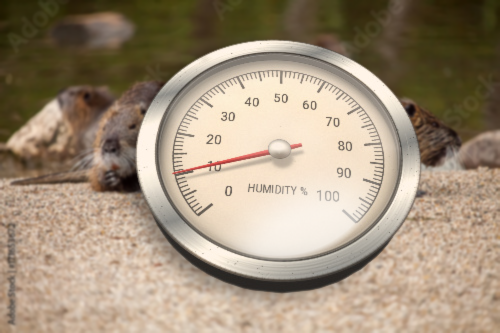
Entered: 10 %
